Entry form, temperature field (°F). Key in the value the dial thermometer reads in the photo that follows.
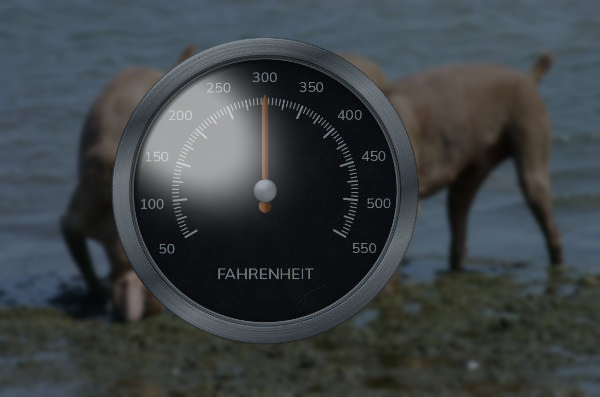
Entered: 300 °F
